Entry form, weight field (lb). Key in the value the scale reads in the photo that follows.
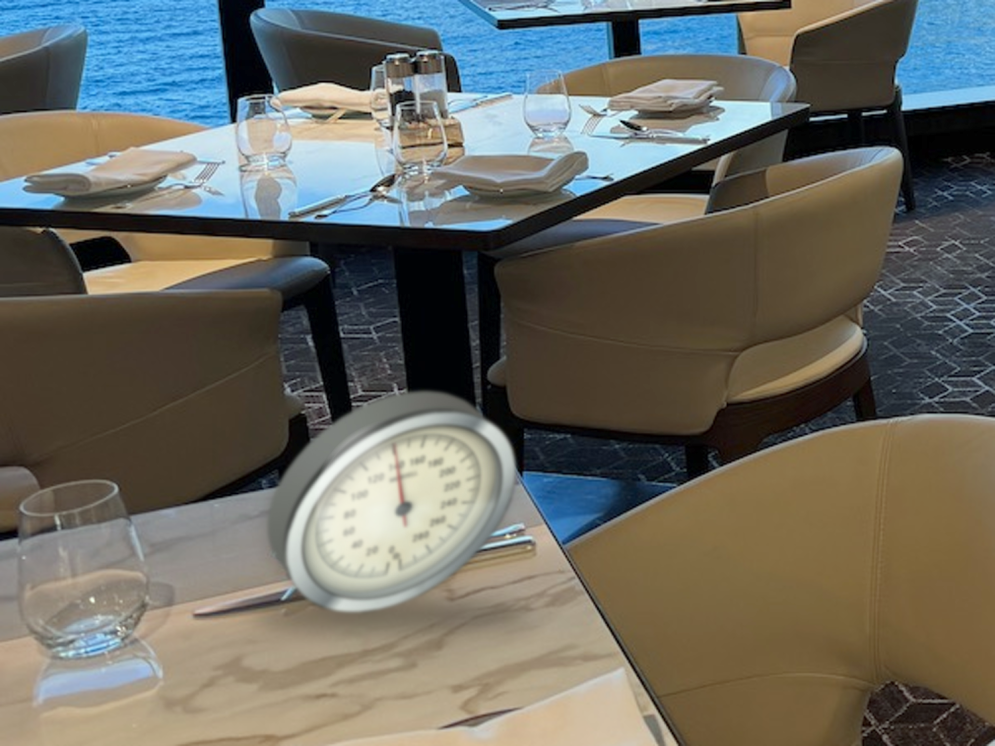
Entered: 140 lb
